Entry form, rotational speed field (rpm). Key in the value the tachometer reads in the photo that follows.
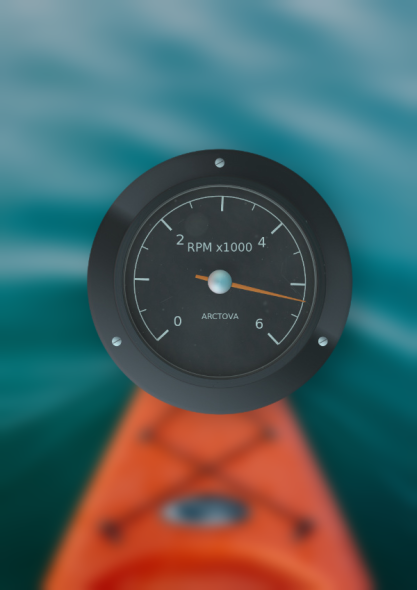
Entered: 5250 rpm
